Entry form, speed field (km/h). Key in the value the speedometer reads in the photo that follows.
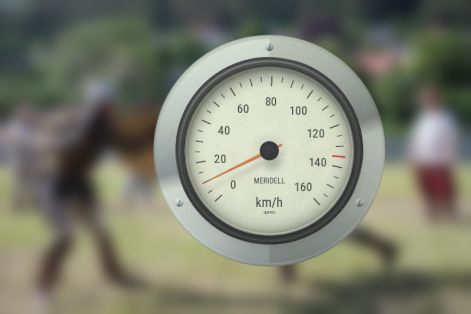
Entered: 10 km/h
